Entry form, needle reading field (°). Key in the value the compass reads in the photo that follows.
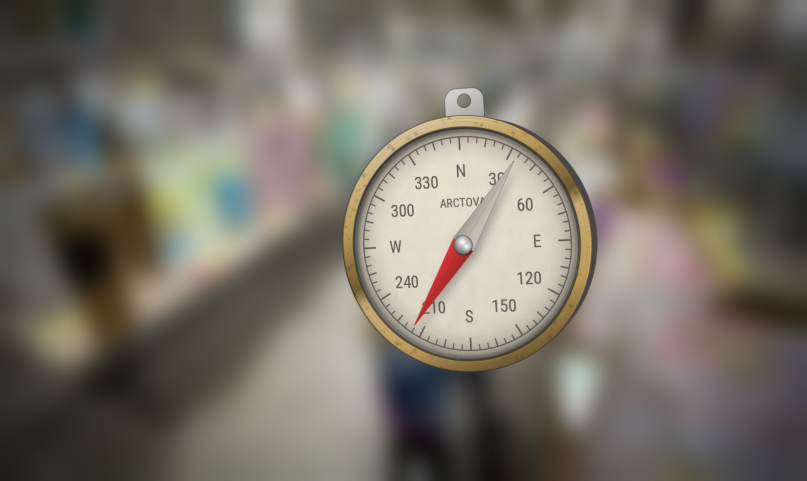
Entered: 215 °
